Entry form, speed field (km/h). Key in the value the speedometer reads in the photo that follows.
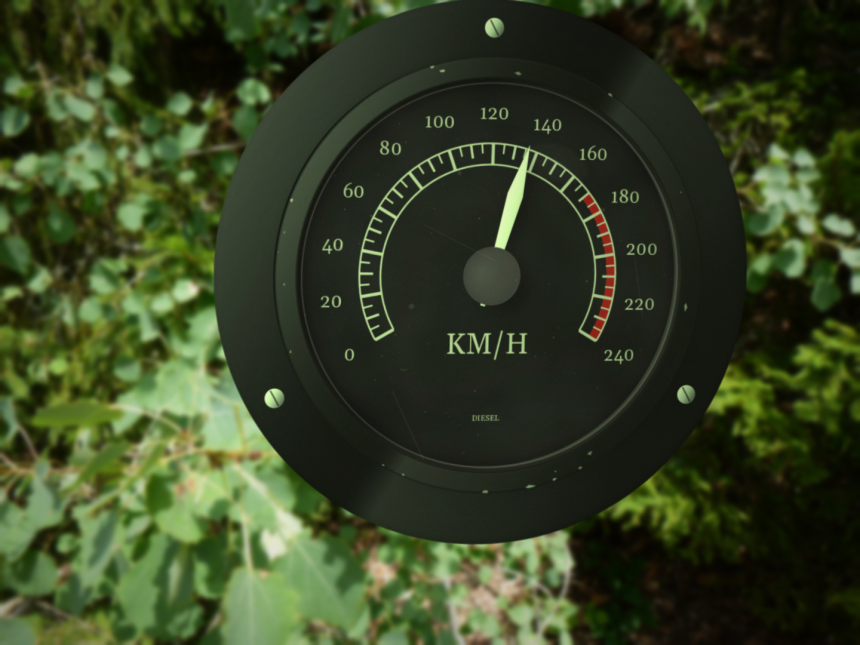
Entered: 135 km/h
